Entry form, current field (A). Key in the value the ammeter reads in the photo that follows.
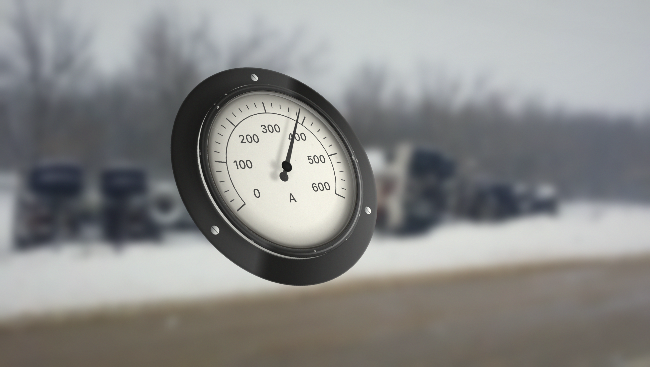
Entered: 380 A
